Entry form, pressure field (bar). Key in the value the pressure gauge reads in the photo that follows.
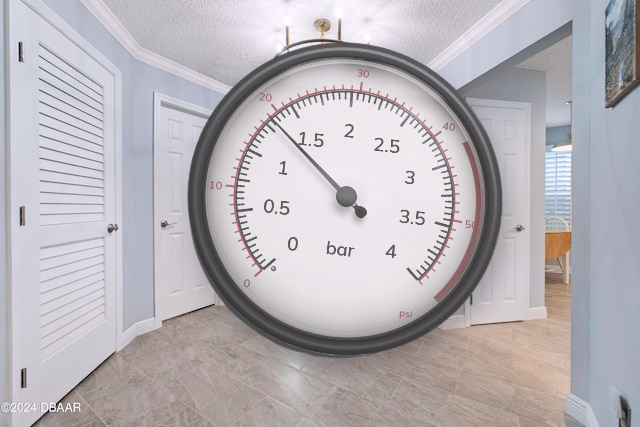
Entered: 1.3 bar
